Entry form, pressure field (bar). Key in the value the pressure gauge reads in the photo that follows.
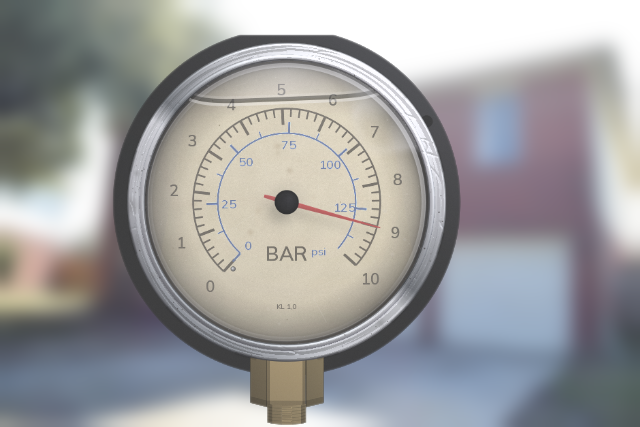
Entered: 9 bar
